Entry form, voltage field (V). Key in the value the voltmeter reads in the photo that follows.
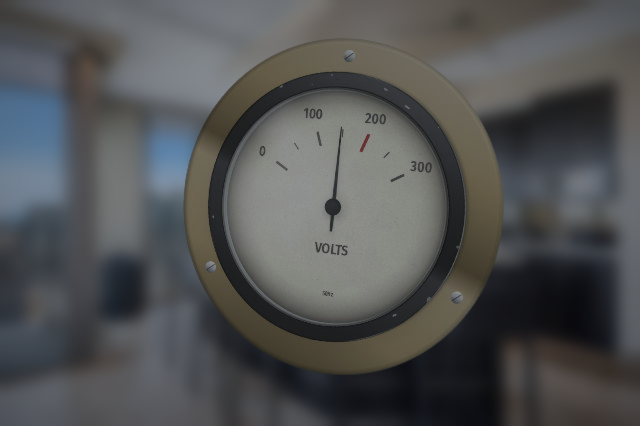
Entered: 150 V
